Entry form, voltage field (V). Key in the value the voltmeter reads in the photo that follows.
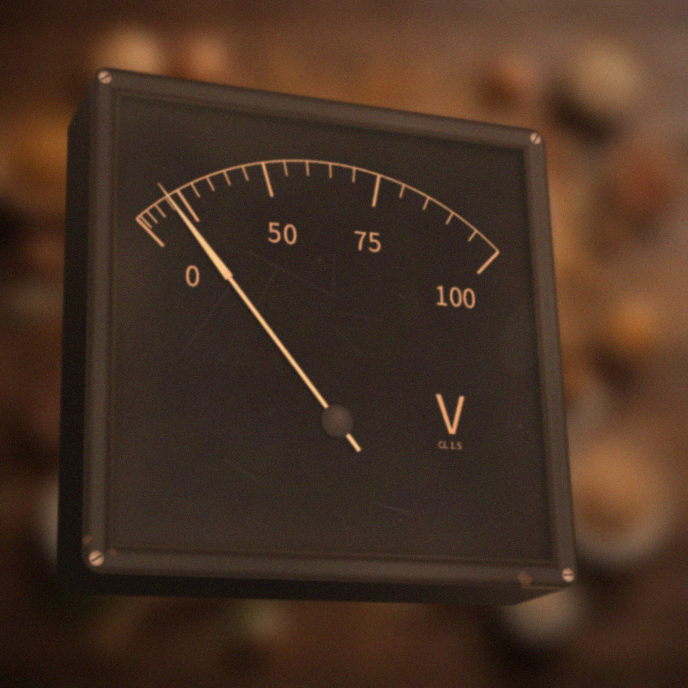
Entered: 20 V
